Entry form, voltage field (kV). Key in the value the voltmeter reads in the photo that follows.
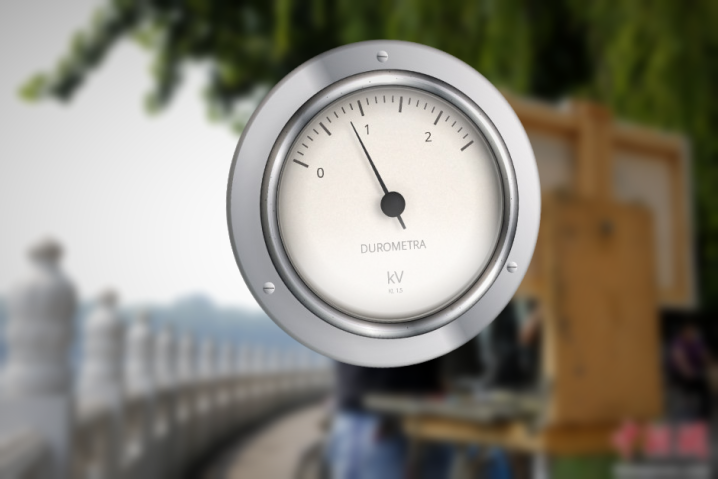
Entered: 0.8 kV
